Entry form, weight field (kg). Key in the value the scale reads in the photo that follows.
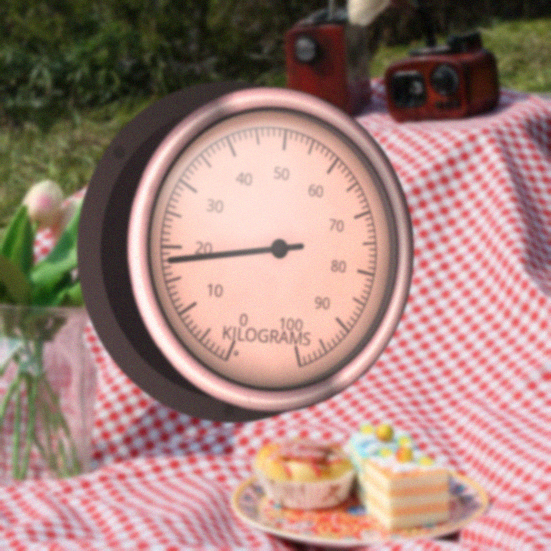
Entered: 18 kg
